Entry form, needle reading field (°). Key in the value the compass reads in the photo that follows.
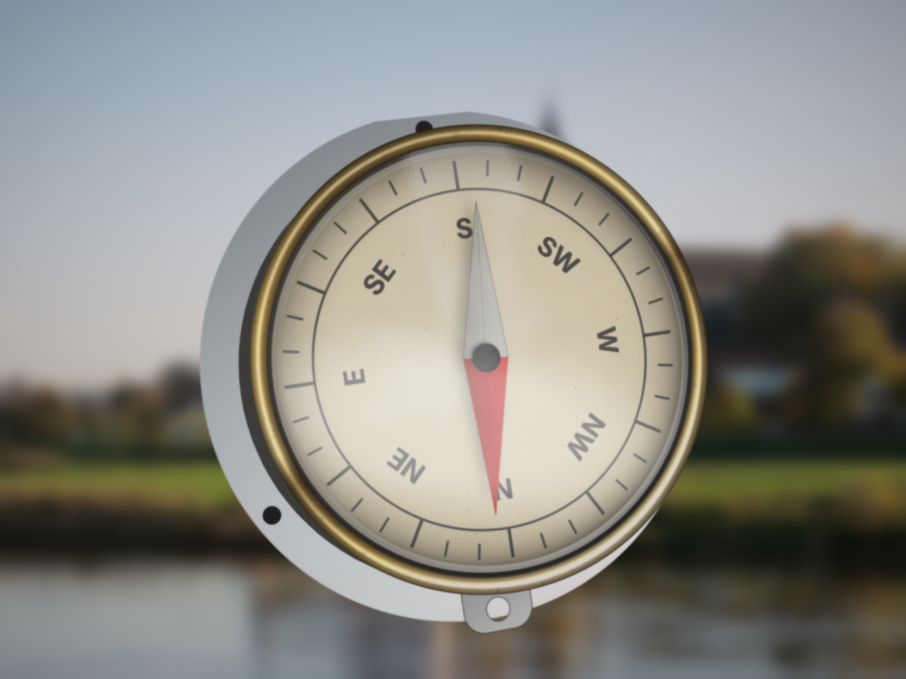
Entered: 5 °
